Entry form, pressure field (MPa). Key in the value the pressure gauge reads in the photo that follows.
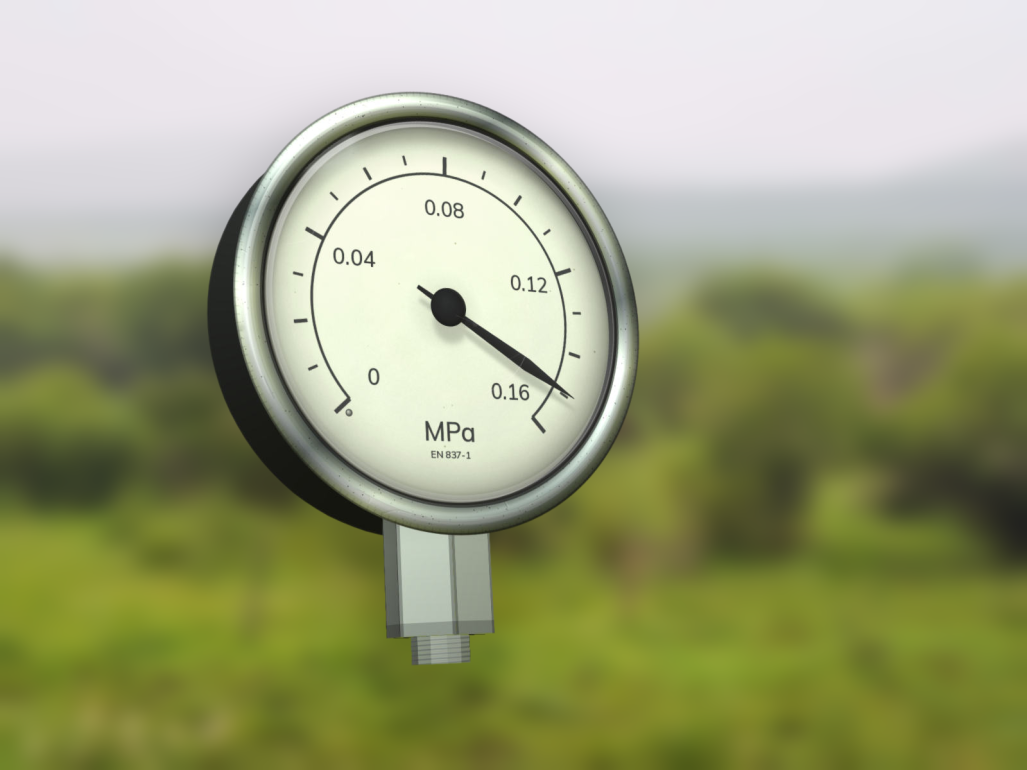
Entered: 0.15 MPa
